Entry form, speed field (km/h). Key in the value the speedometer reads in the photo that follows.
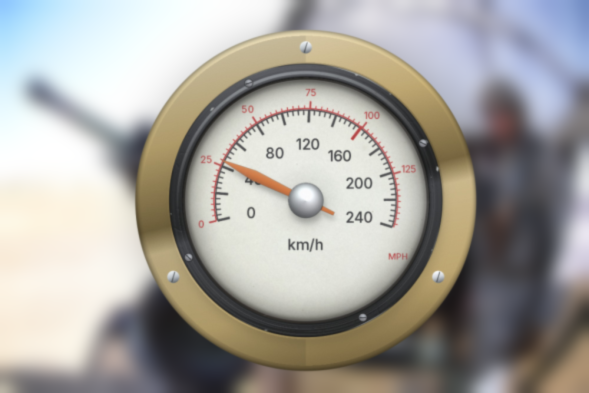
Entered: 44 km/h
